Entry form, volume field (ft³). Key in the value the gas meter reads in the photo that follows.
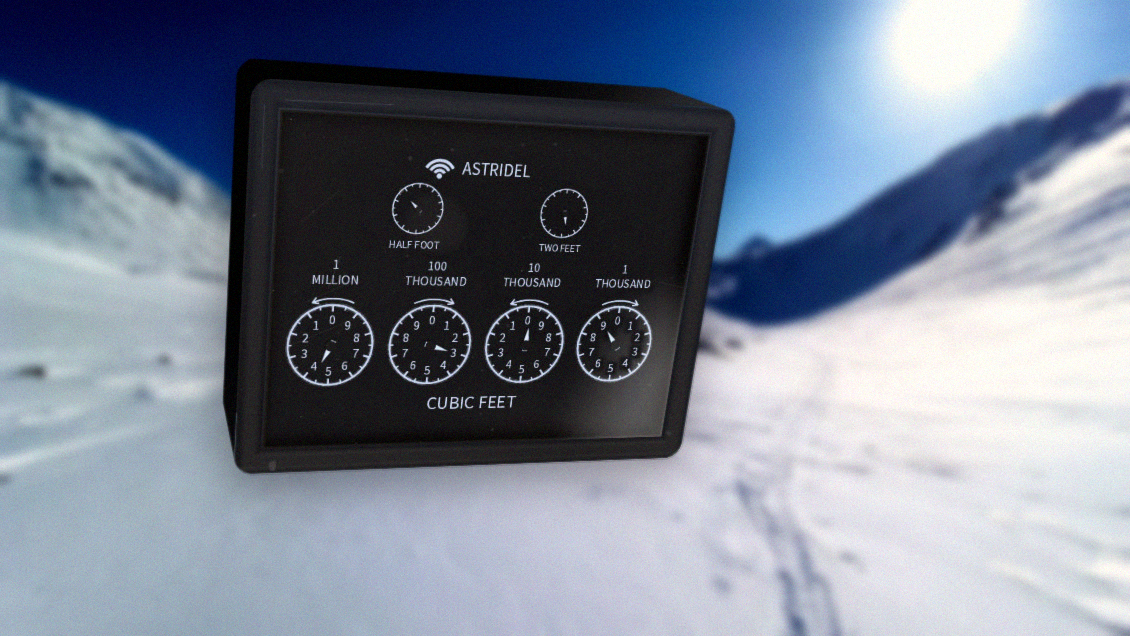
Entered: 429900 ft³
